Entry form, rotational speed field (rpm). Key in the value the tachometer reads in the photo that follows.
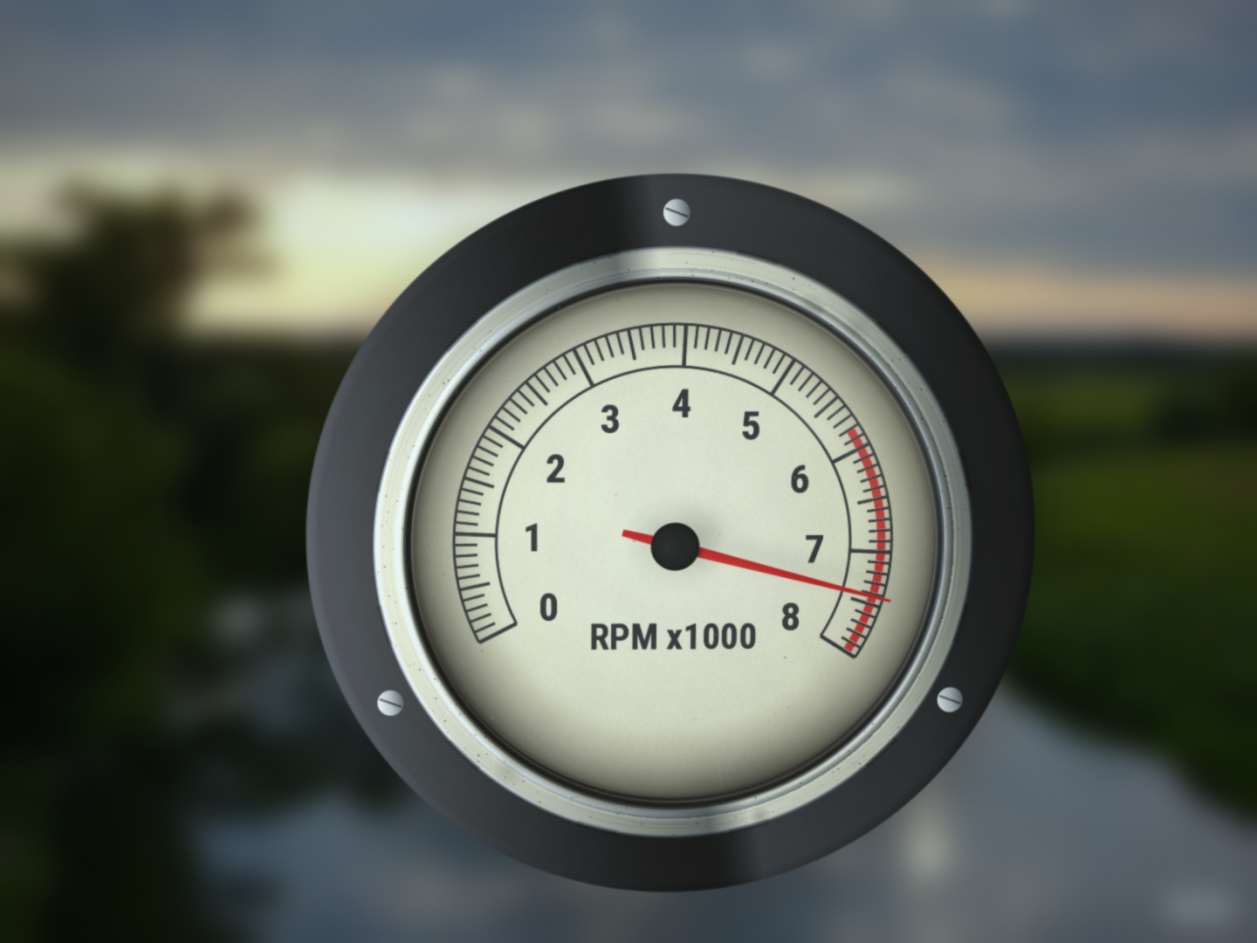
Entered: 7400 rpm
